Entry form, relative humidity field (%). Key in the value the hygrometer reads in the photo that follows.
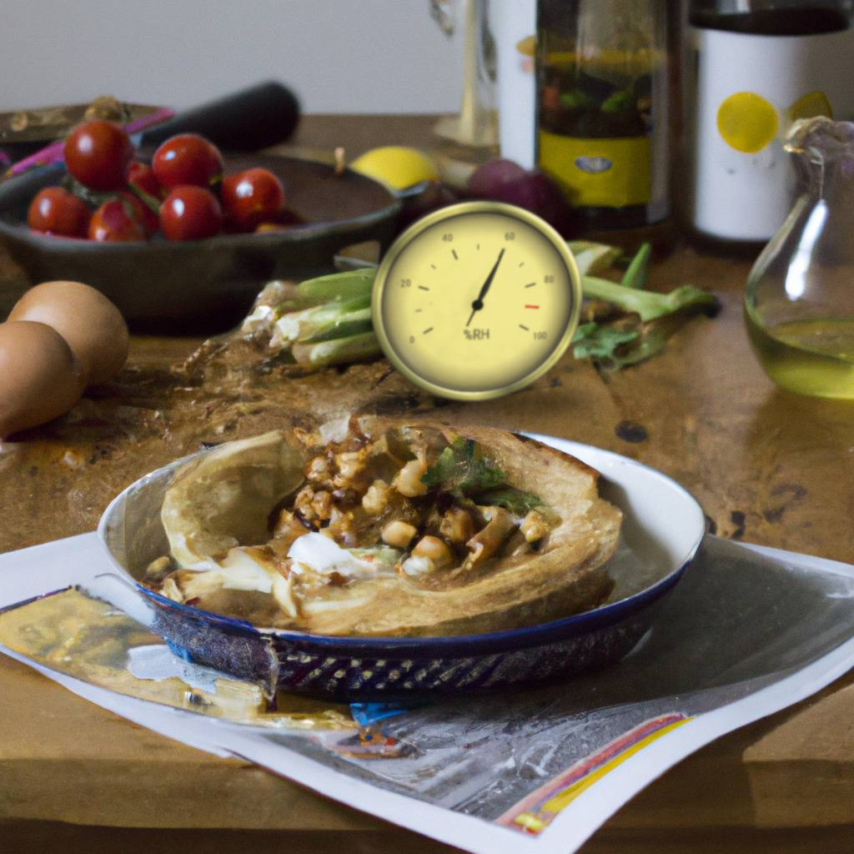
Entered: 60 %
